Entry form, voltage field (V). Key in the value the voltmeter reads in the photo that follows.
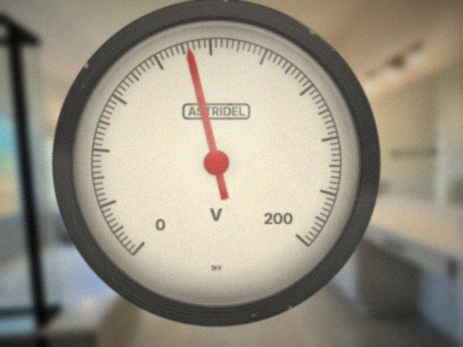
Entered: 92 V
